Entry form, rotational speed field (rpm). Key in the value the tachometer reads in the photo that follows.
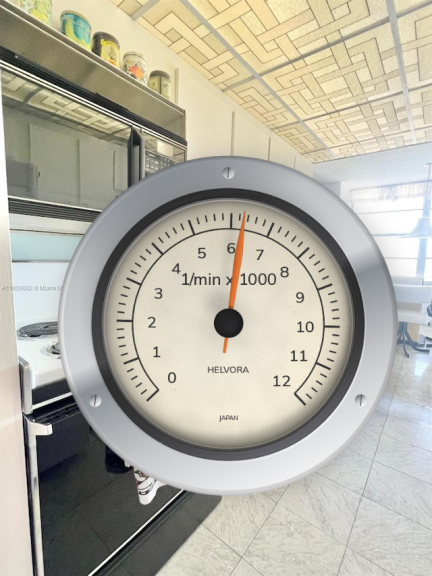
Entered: 6300 rpm
